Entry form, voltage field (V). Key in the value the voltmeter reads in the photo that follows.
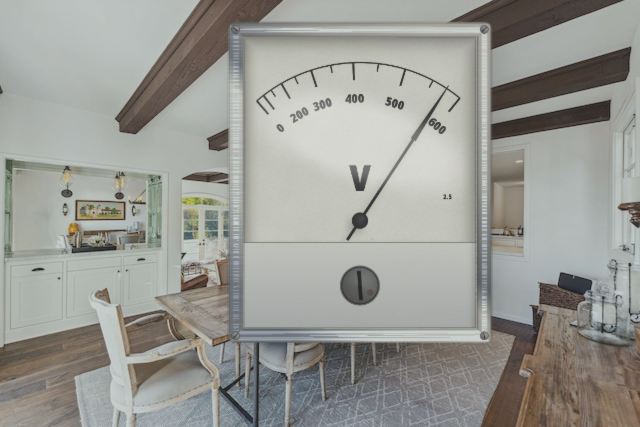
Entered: 575 V
